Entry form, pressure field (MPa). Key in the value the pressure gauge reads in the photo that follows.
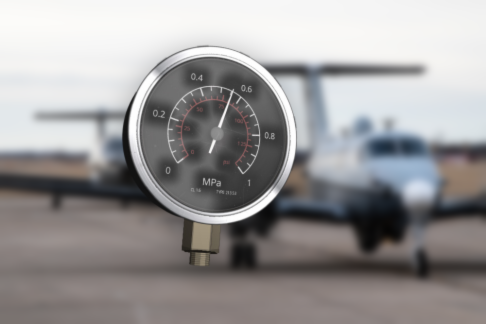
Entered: 0.55 MPa
